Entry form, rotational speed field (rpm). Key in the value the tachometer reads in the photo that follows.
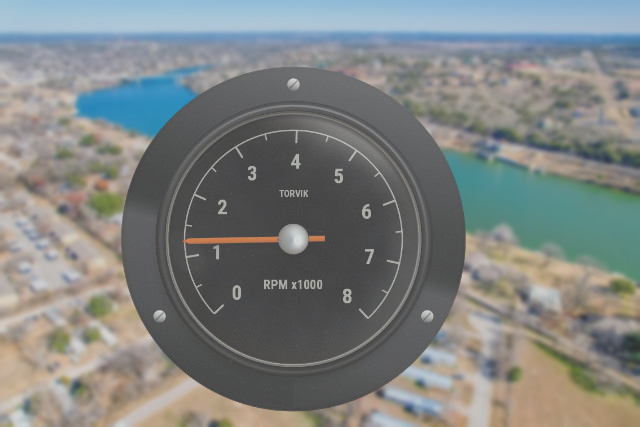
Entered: 1250 rpm
